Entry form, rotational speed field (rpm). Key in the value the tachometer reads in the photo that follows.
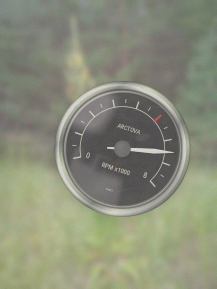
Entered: 6500 rpm
